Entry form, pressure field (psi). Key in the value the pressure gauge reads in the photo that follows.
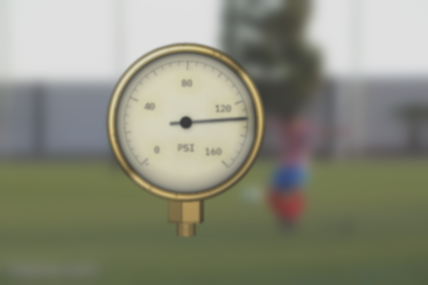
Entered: 130 psi
